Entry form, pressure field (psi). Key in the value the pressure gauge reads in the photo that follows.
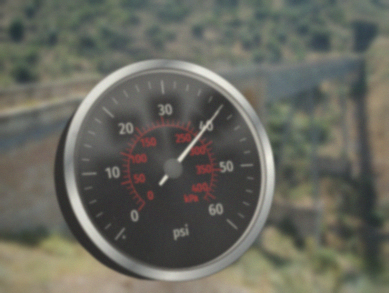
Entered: 40 psi
